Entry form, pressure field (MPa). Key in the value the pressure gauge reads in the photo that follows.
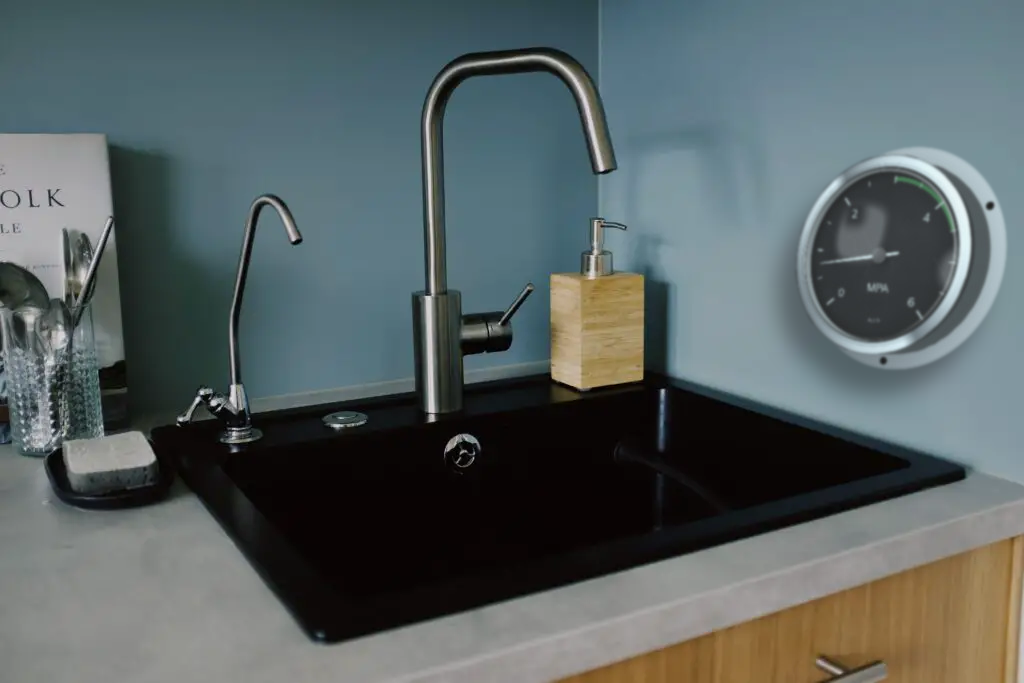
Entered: 0.75 MPa
